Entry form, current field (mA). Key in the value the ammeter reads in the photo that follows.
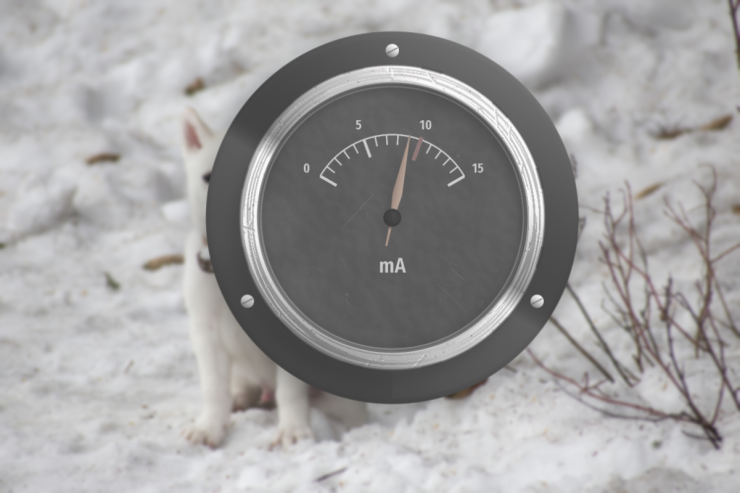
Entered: 9 mA
